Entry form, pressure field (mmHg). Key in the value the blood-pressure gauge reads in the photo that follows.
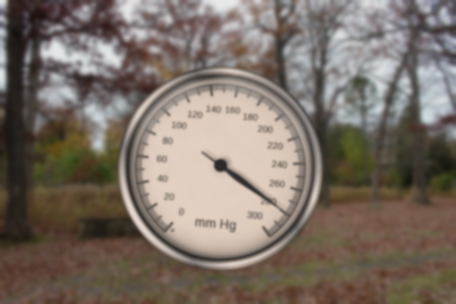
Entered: 280 mmHg
